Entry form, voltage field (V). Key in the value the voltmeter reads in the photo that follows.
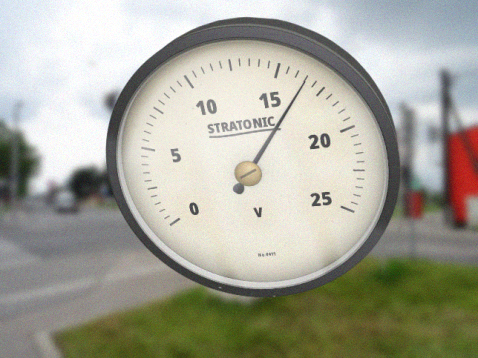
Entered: 16.5 V
